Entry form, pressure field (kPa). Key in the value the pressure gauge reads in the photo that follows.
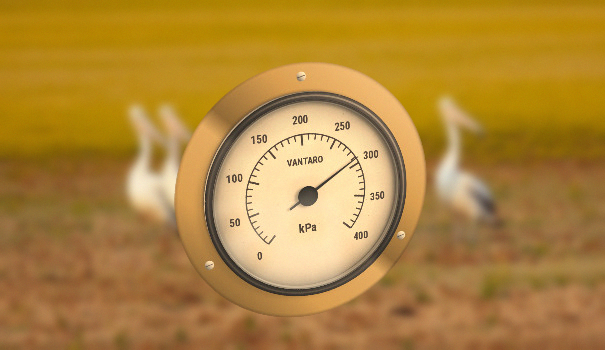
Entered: 290 kPa
